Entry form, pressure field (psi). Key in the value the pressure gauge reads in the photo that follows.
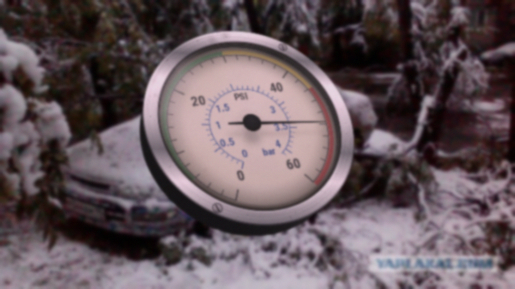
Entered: 50 psi
